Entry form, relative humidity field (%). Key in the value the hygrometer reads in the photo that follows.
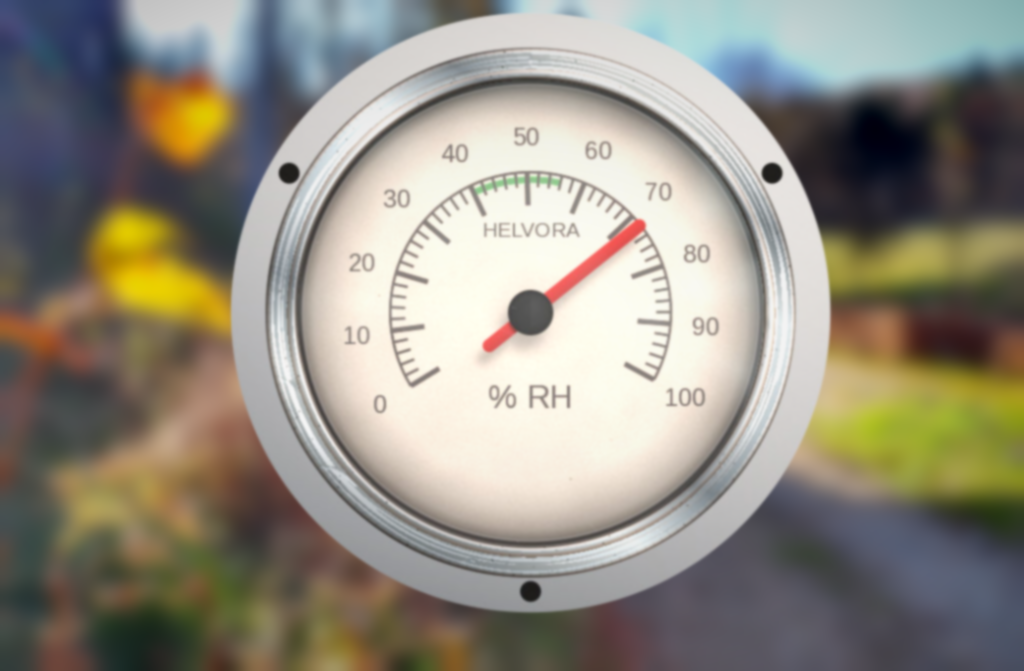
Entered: 72 %
